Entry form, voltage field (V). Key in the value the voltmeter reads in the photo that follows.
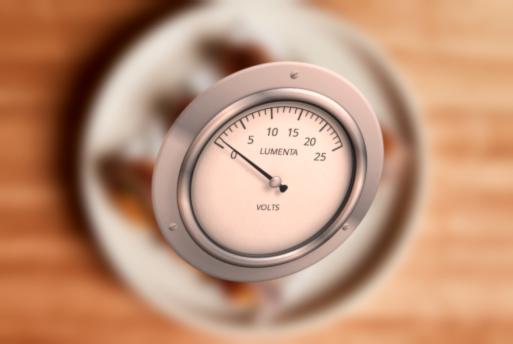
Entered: 1 V
